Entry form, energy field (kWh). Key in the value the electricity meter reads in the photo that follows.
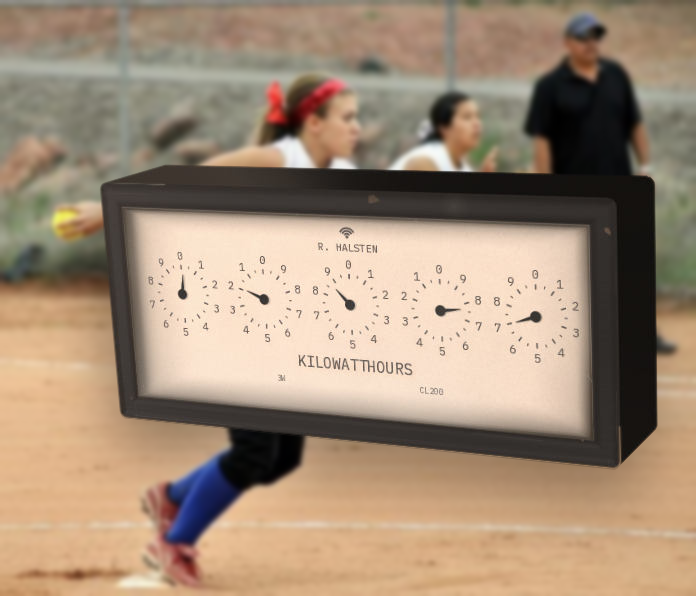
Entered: 1877 kWh
